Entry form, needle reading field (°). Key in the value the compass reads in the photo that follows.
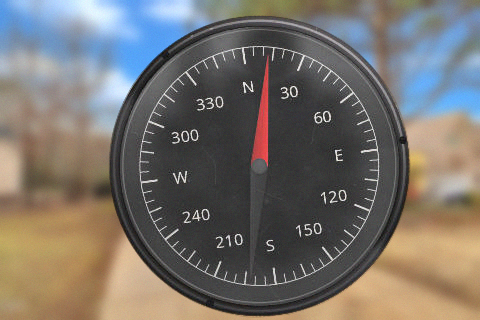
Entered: 12.5 °
